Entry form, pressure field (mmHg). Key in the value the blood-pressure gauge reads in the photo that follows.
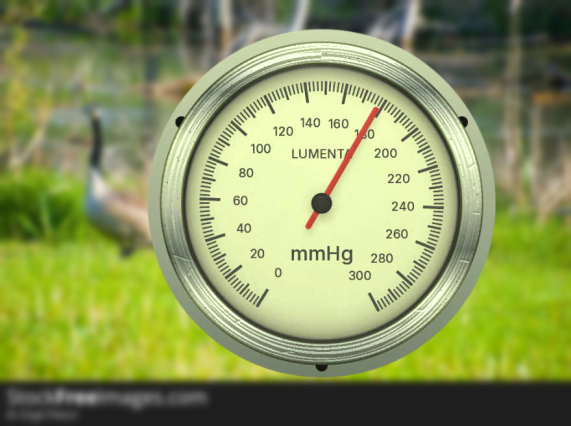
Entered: 178 mmHg
